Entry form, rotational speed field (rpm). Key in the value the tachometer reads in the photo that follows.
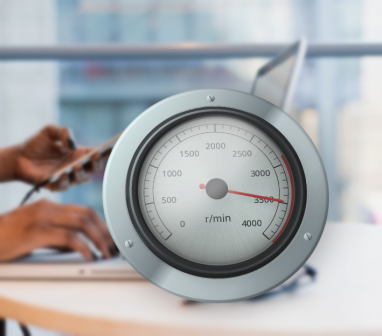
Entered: 3500 rpm
